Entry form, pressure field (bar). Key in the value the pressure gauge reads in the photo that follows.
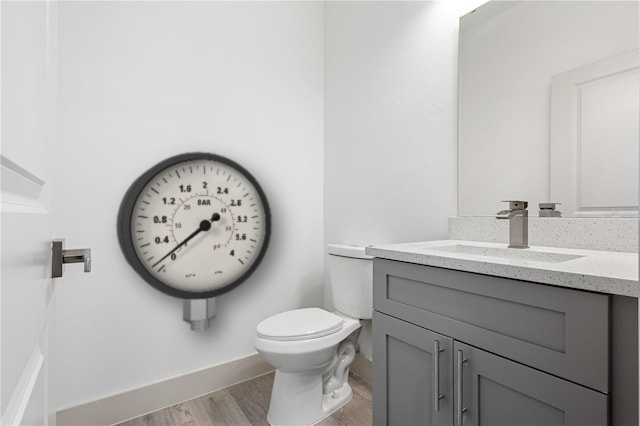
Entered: 0.1 bar
